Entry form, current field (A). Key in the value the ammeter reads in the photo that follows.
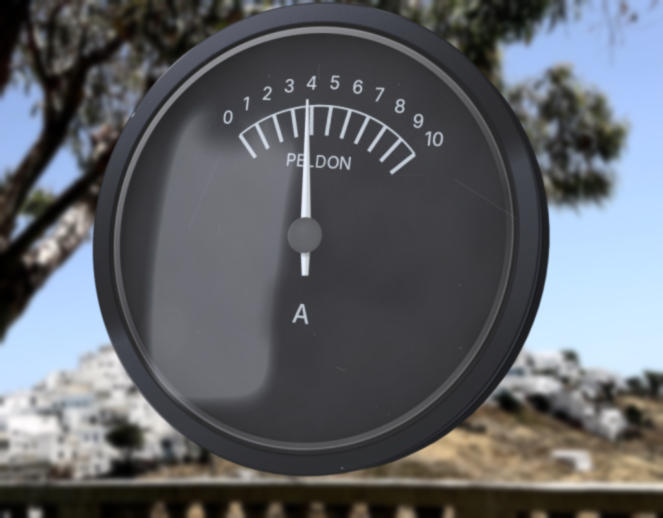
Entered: 4 A
